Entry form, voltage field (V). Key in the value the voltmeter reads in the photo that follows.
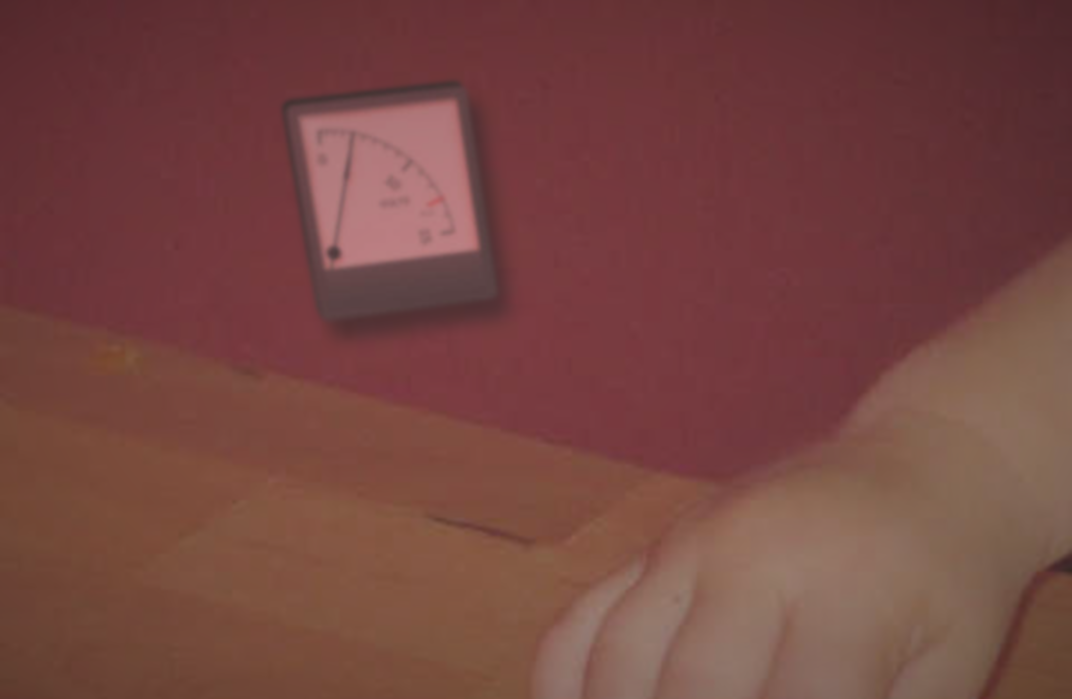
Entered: 5 V
